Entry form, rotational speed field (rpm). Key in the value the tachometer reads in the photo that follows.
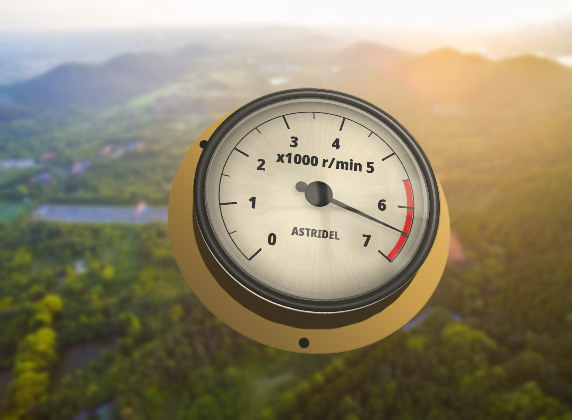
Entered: 6500 rpm
